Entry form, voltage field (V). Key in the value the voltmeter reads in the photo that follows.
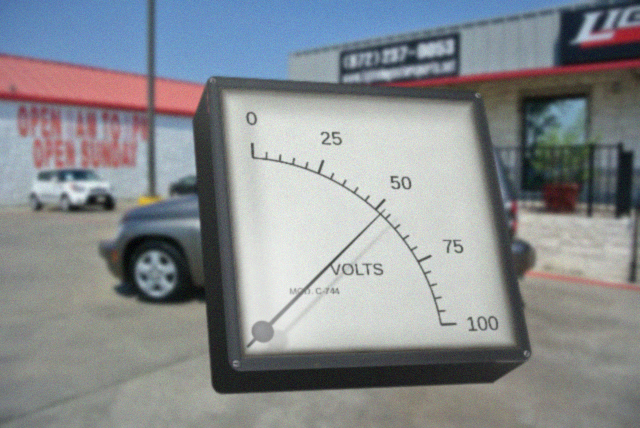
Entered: 52.5 V
